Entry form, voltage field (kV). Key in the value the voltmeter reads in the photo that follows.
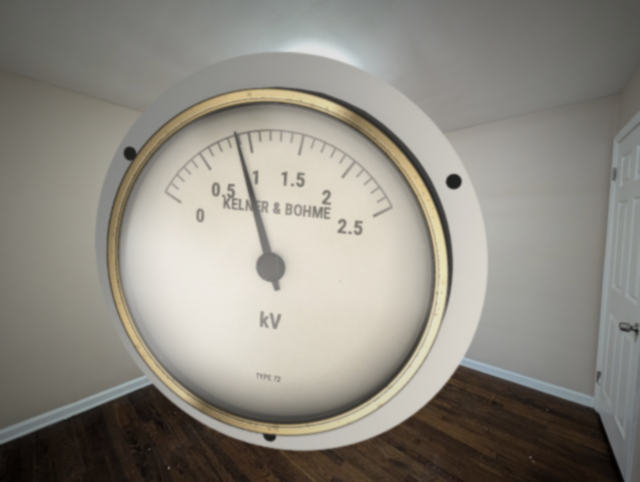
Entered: 0.9 kV
